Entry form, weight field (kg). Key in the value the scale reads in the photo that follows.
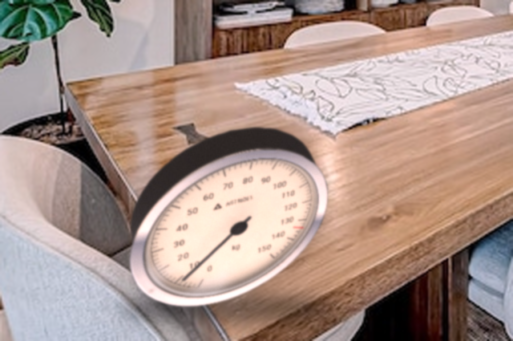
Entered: 10 kg
